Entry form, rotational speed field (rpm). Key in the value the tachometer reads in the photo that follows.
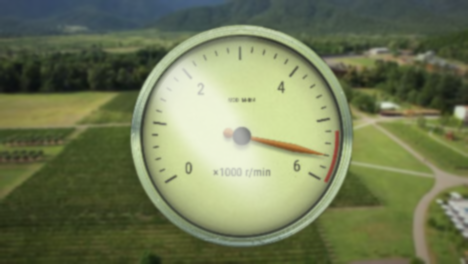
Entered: 5600 rpm
